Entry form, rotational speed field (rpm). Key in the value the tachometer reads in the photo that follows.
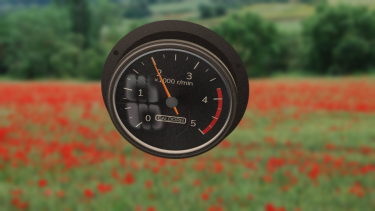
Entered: 2000 rpm
